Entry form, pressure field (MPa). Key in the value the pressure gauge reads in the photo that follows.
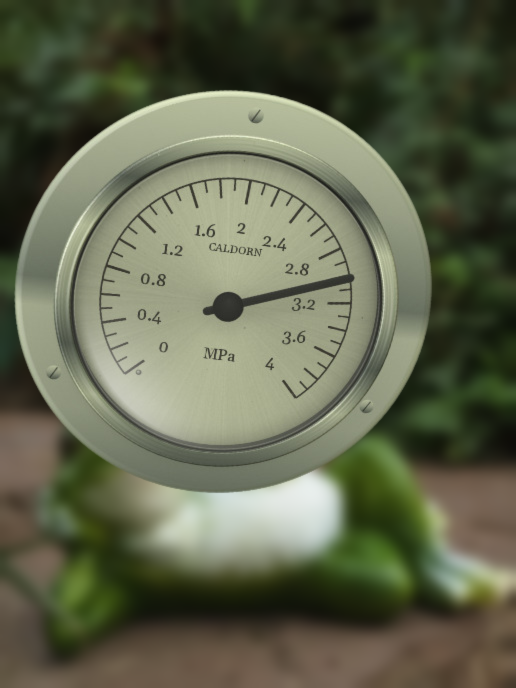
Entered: 3 MPa
